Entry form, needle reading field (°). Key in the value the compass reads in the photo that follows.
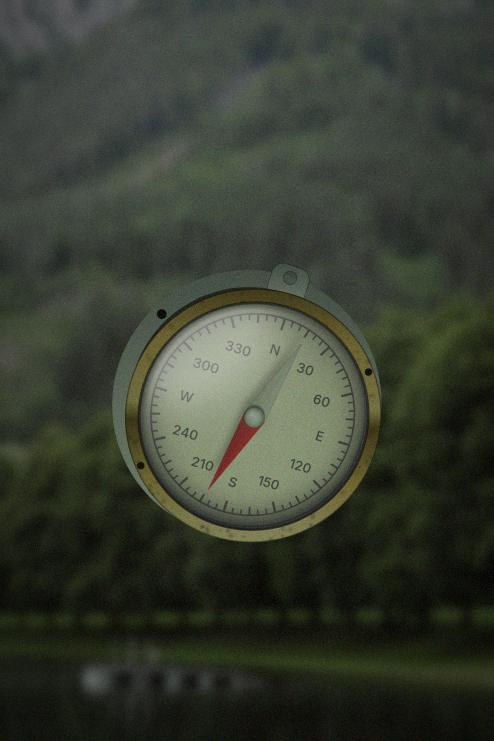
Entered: 195 °
